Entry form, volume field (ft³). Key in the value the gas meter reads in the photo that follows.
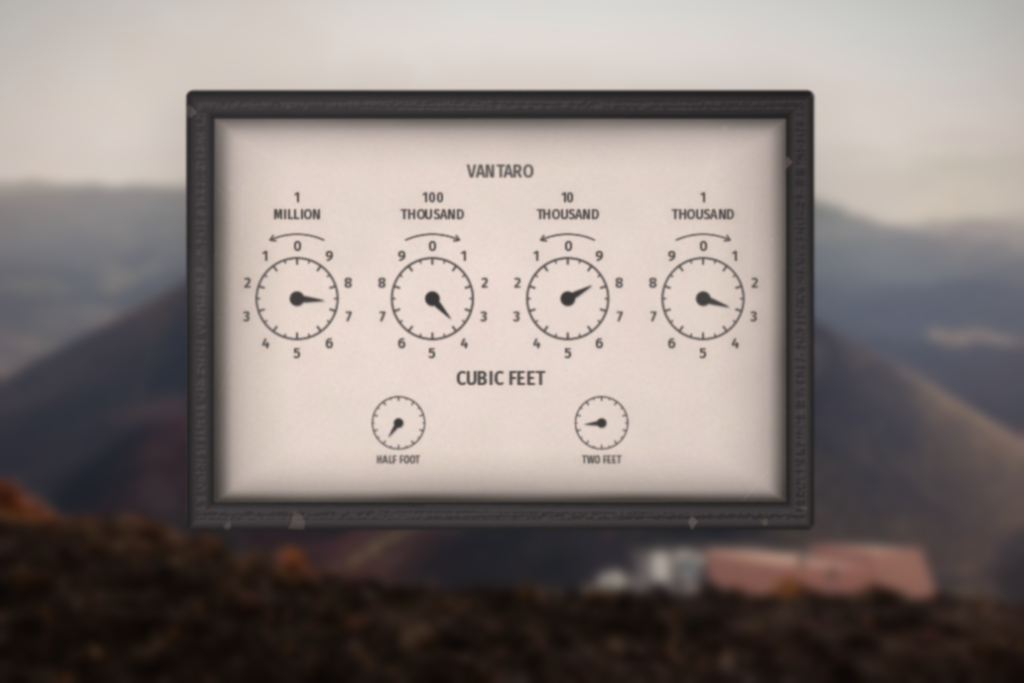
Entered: 738300 ft³
